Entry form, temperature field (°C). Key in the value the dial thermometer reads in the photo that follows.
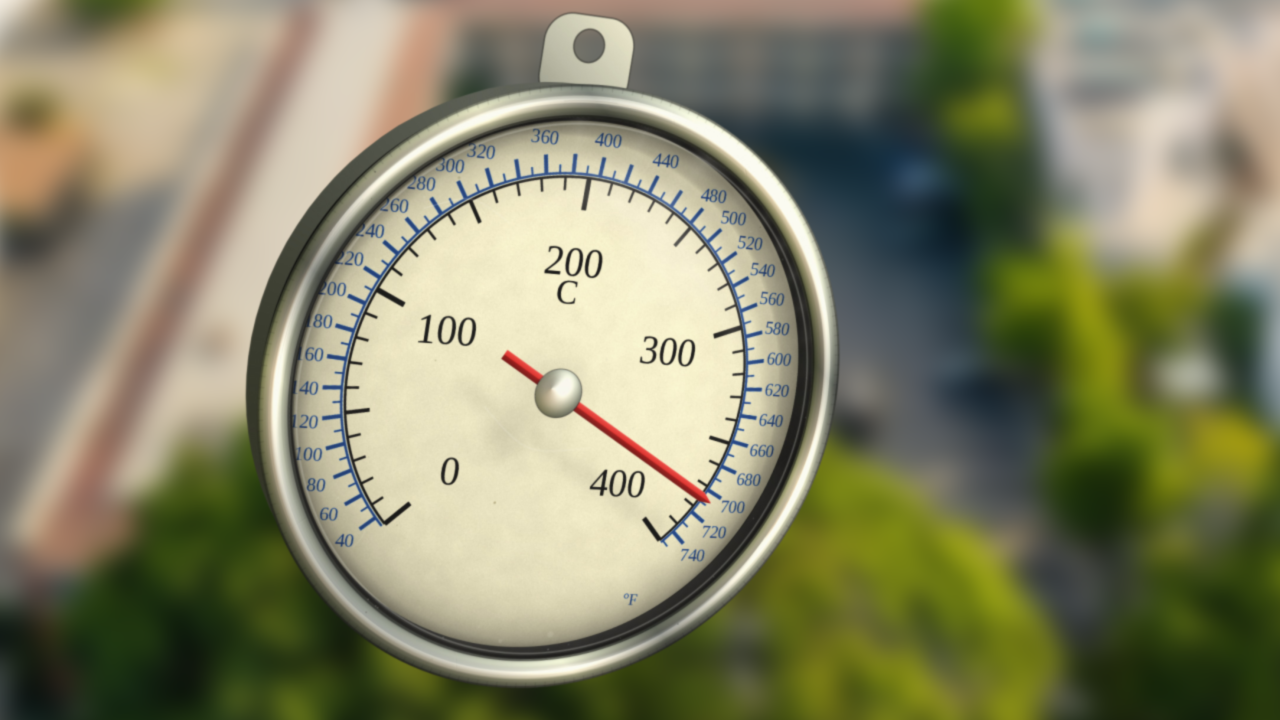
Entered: 375 °C
